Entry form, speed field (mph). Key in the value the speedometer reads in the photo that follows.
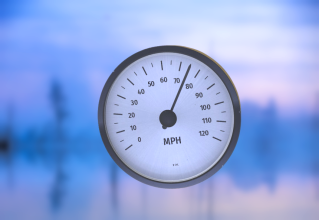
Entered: 75 mph
